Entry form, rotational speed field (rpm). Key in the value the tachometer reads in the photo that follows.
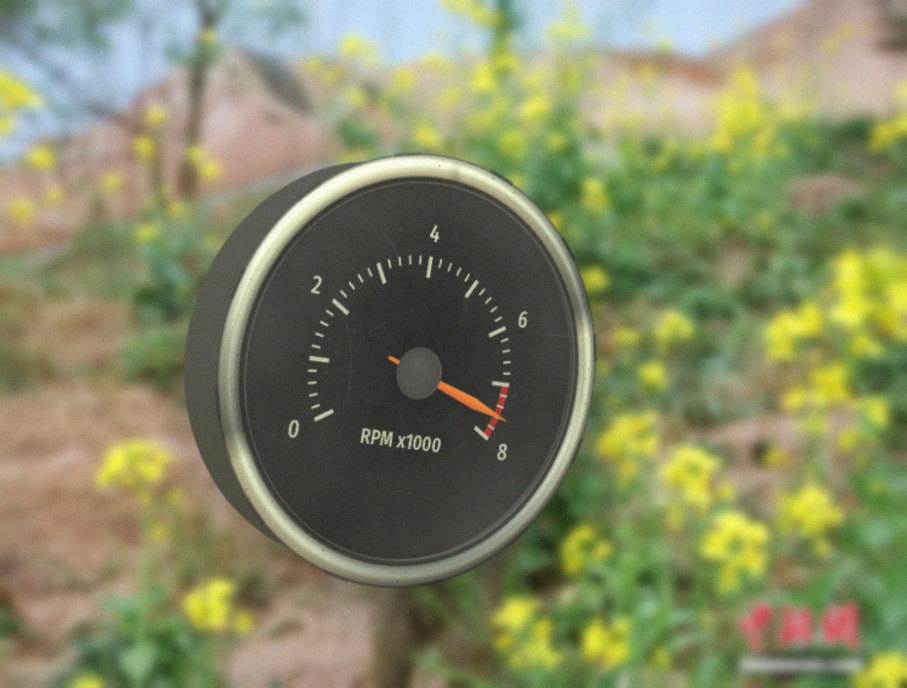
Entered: 7600 rpm
